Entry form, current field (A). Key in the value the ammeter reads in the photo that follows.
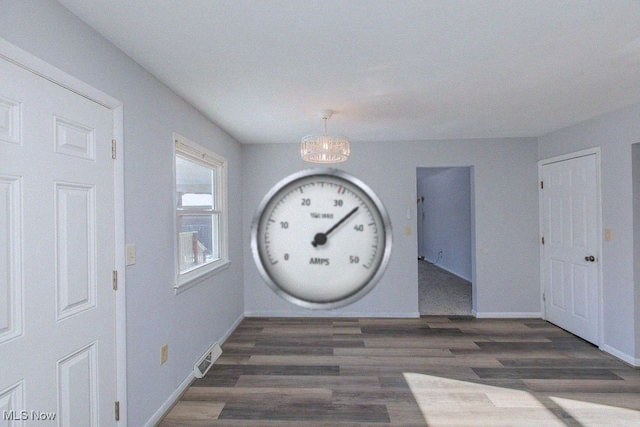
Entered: 35 A
